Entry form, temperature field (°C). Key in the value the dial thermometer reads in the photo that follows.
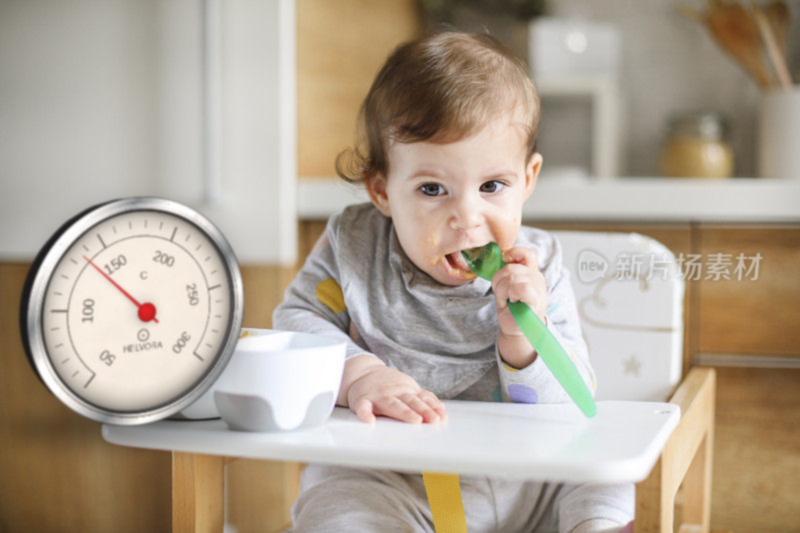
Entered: 135 °C
